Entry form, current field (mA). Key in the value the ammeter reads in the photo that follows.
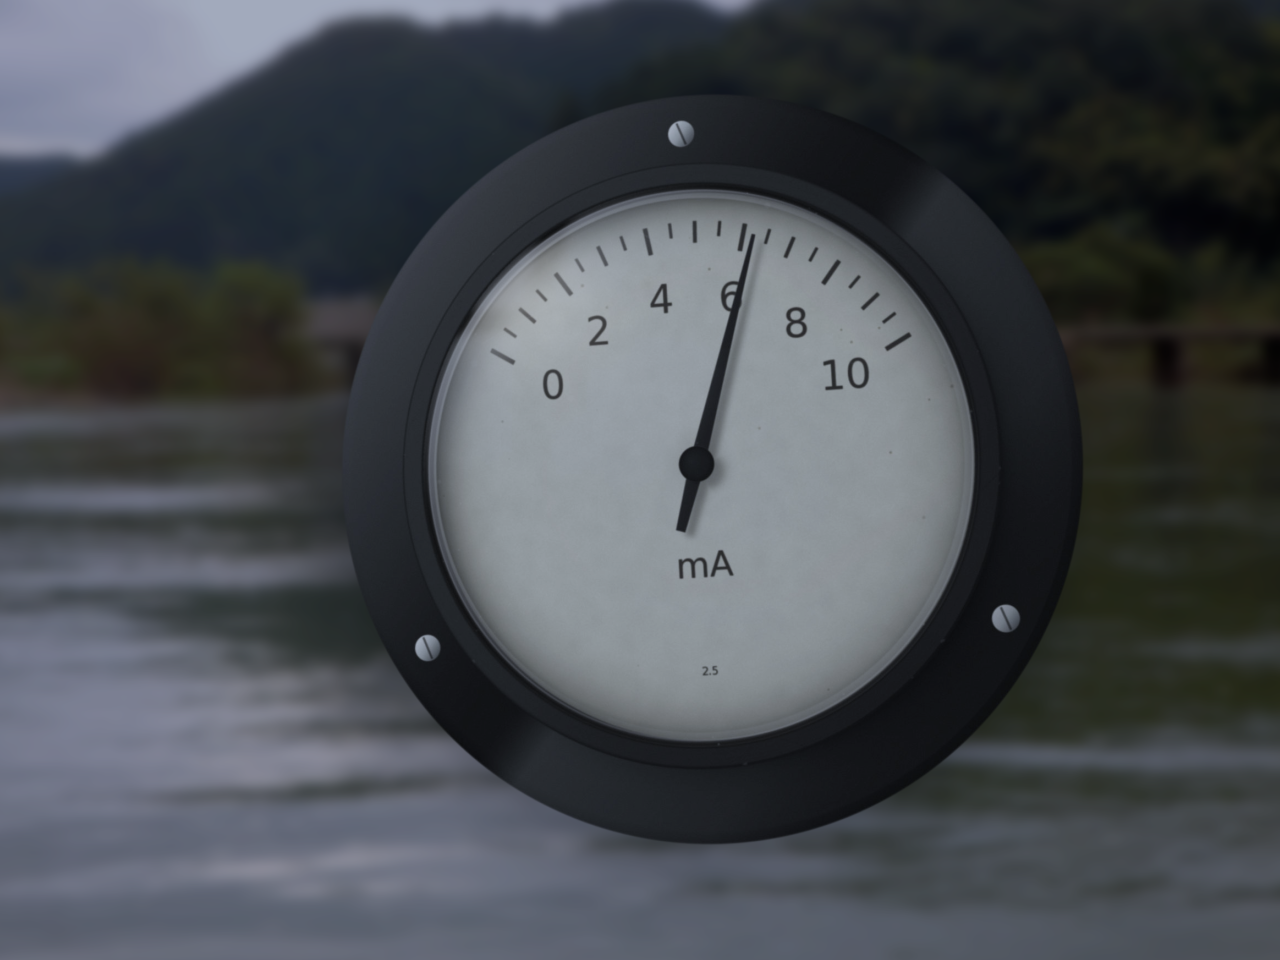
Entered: 6.25 mA
